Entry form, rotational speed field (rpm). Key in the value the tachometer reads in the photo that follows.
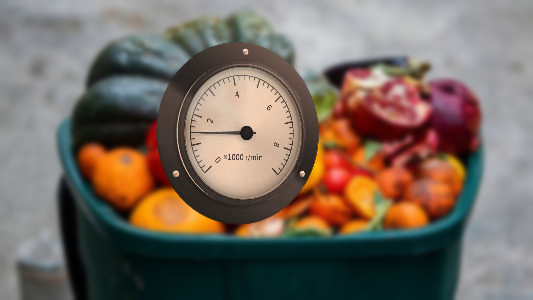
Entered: 1400 rpm
